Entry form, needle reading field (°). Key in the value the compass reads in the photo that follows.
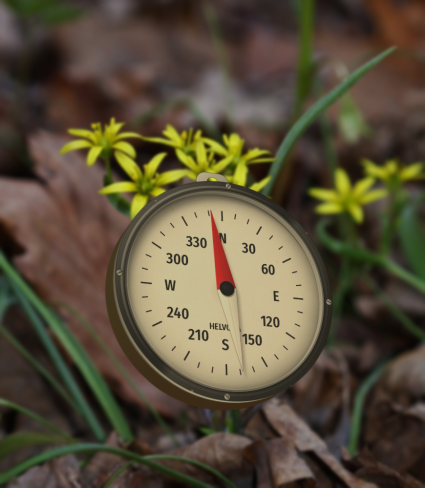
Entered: 350 °
